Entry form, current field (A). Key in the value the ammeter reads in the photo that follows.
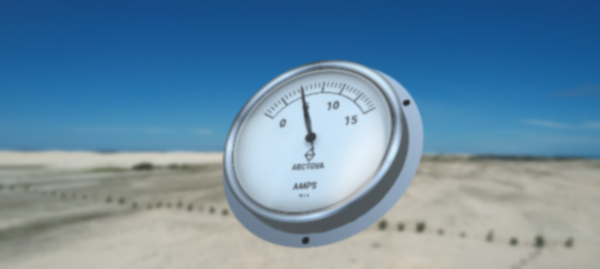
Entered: 5 A
